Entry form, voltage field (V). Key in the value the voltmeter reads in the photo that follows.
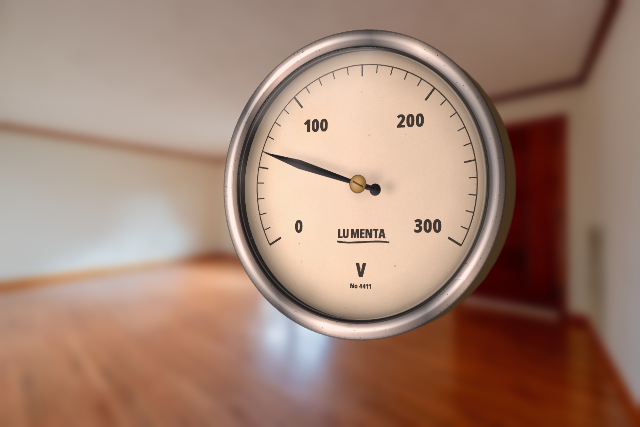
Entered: 60 V
